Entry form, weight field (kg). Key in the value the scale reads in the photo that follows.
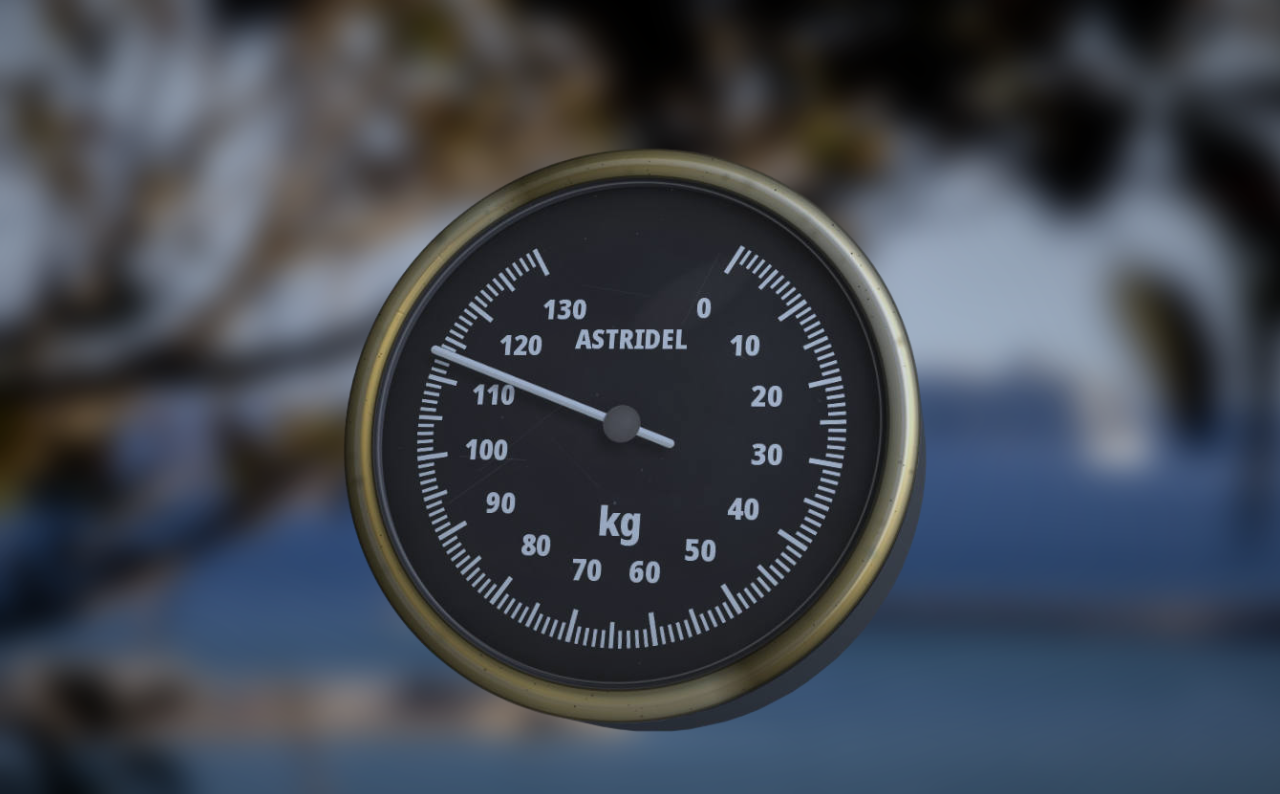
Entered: 113 kg
